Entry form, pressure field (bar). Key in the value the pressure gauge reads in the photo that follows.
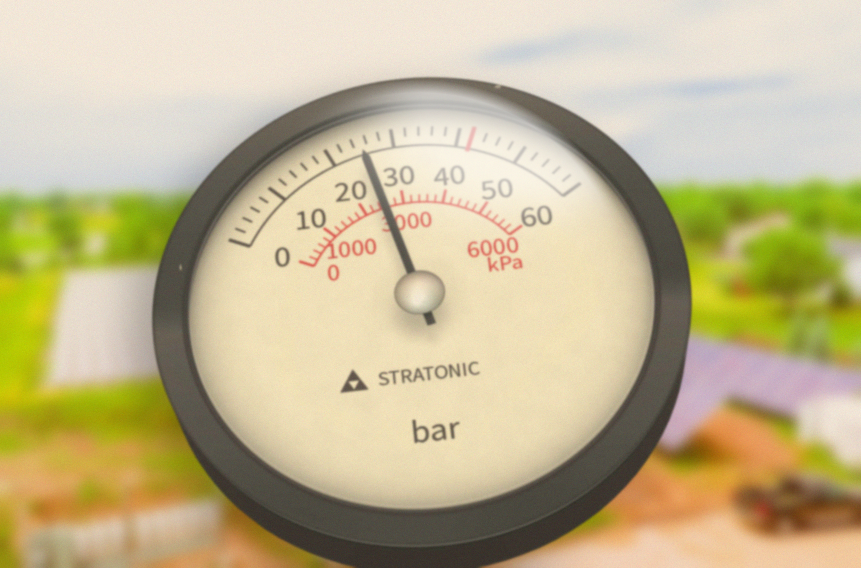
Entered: 25 bar
